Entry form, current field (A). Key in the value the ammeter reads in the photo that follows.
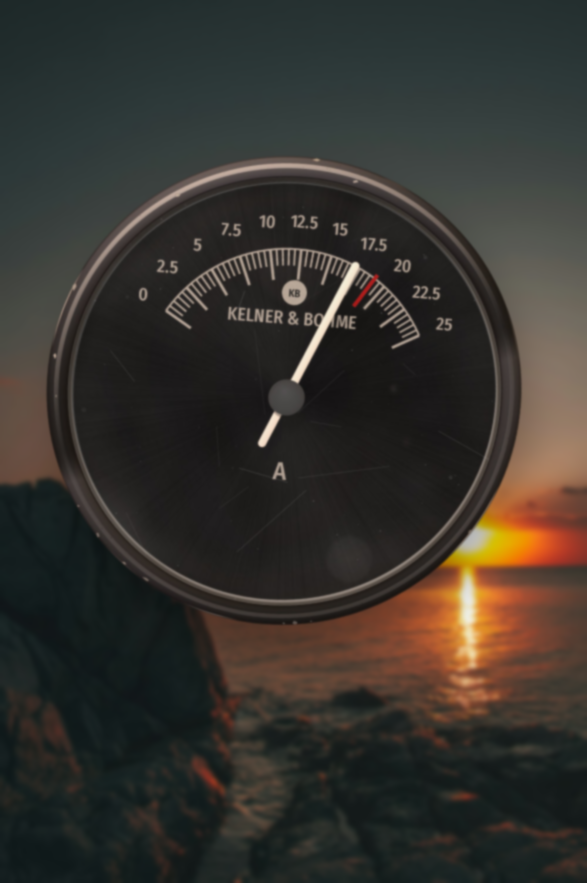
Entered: 17 A
